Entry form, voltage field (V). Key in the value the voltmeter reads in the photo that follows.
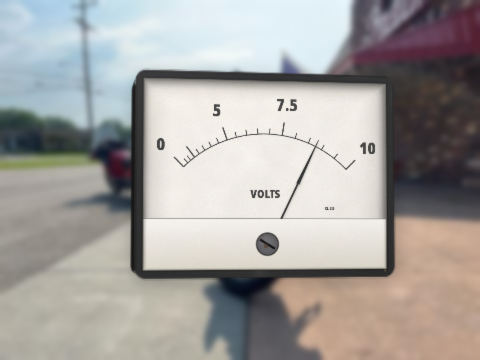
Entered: 8.75 V
